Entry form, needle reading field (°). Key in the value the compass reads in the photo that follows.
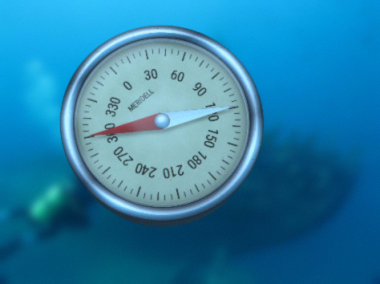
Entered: 300 °
